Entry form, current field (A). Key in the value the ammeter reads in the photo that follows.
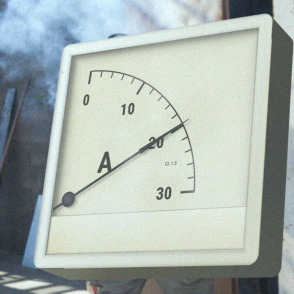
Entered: 20 A
